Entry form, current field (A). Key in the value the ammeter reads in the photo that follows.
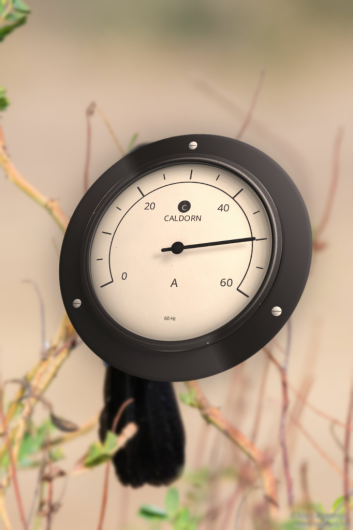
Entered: 50 A
